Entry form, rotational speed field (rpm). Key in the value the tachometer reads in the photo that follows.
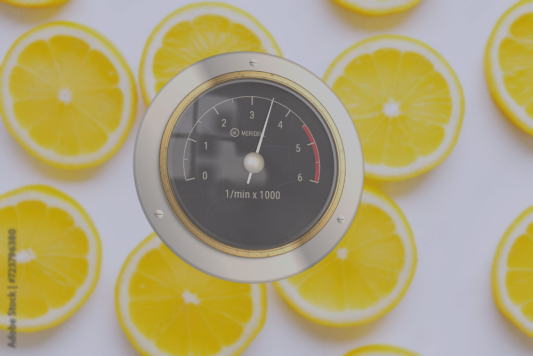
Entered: 3500 rpm
